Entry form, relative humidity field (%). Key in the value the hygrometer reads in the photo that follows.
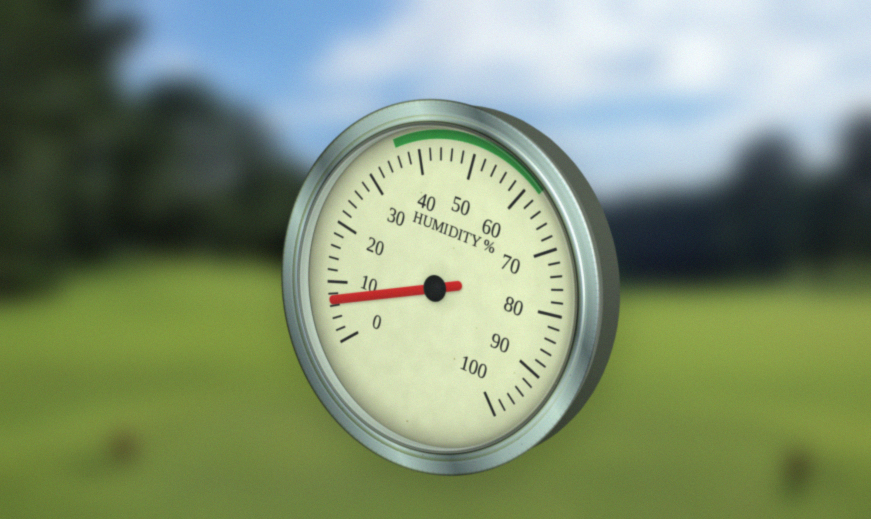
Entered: 7 %
